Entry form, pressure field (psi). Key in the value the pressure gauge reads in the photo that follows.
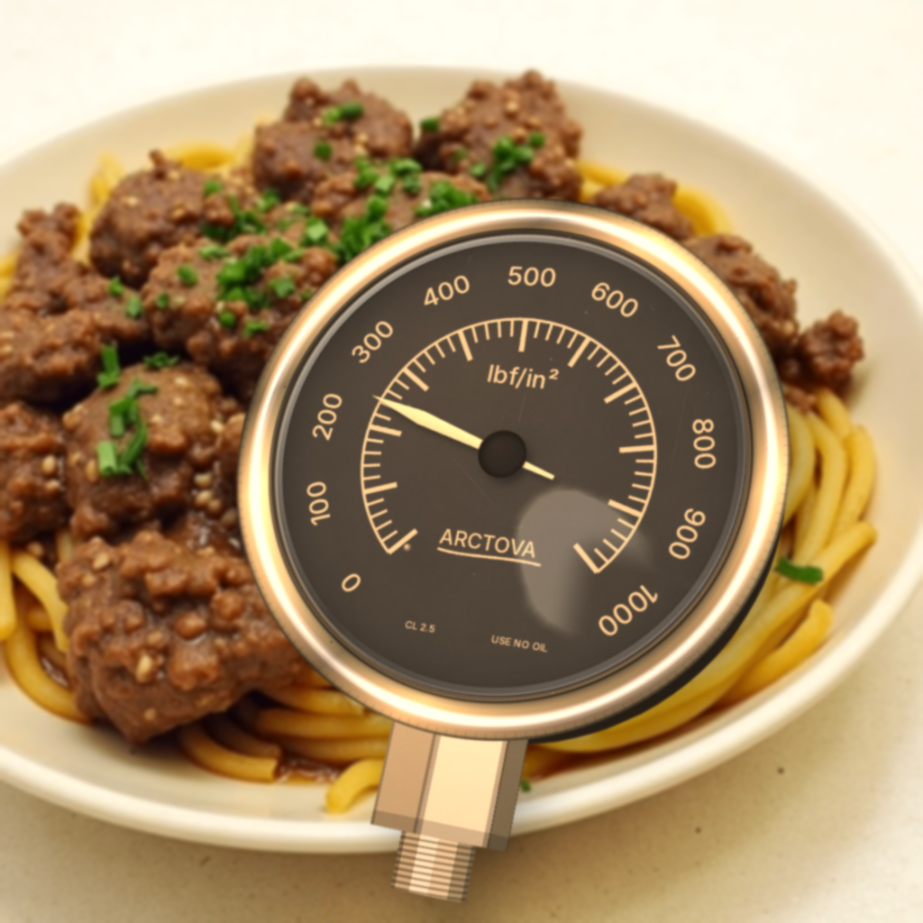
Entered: 240 psi
